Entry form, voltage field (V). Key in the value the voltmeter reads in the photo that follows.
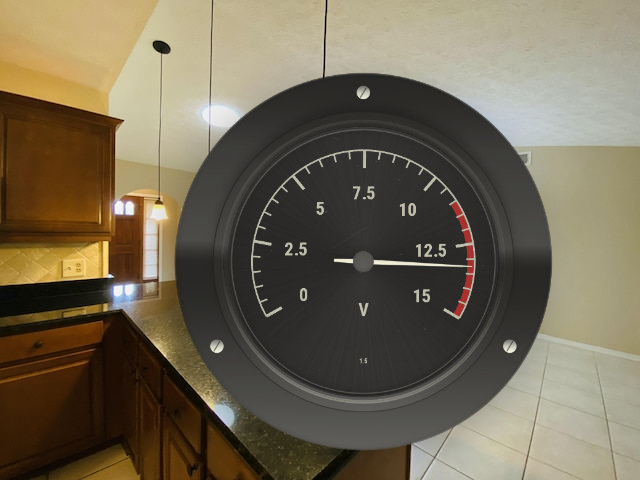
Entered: 13.25 V
